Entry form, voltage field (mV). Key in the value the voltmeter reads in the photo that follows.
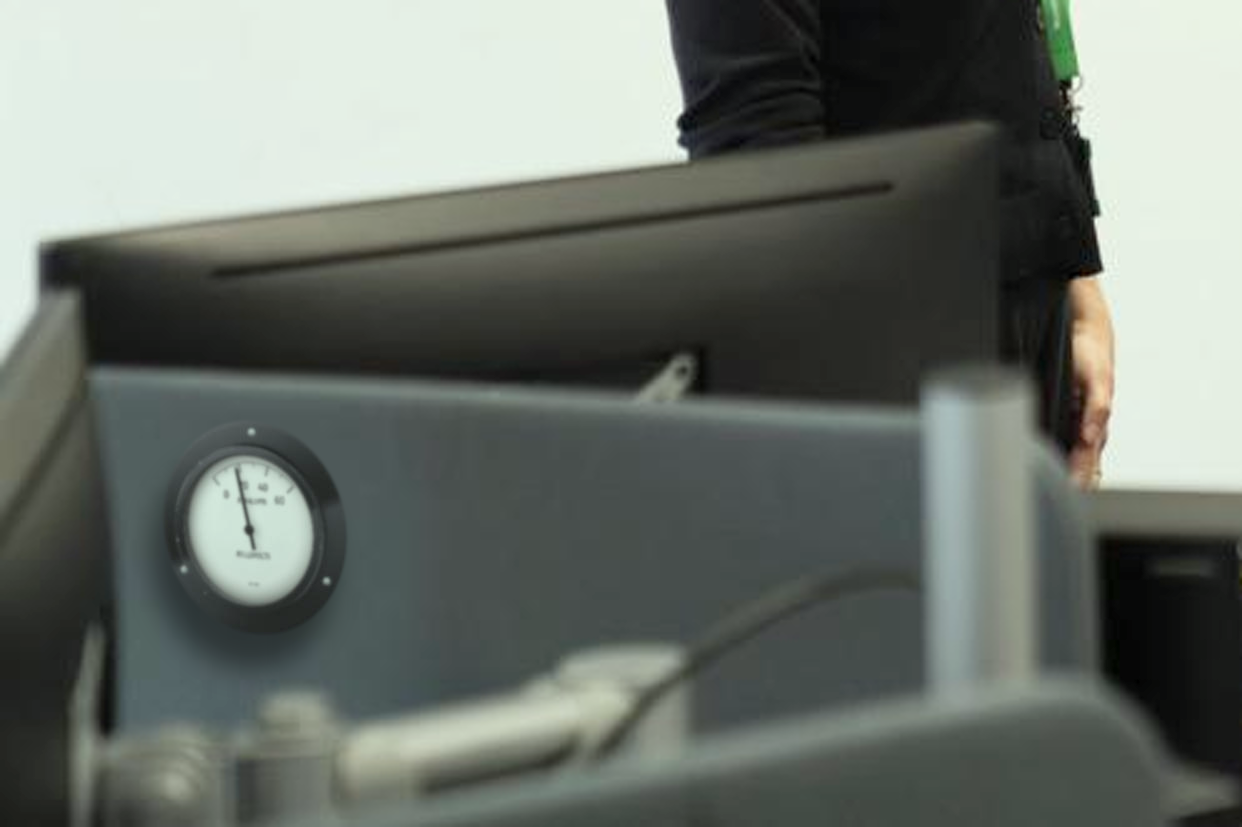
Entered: 20 mV
